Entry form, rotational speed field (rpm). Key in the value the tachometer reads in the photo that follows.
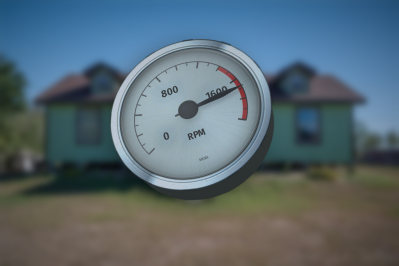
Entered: 1700 rpm
